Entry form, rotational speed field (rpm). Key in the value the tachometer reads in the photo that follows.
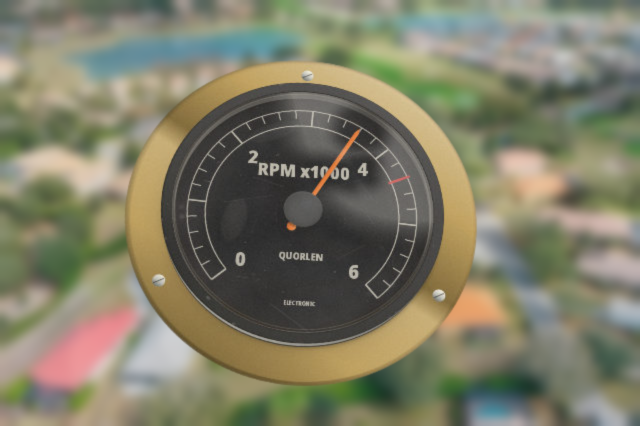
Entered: 3600 rpm
